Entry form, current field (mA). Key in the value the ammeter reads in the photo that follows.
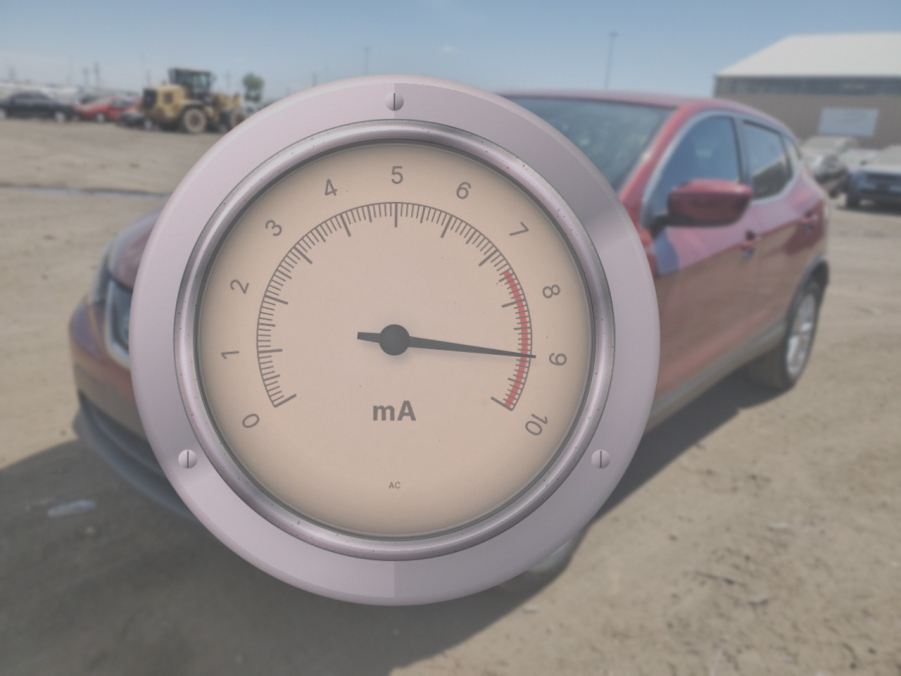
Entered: 9 mA
